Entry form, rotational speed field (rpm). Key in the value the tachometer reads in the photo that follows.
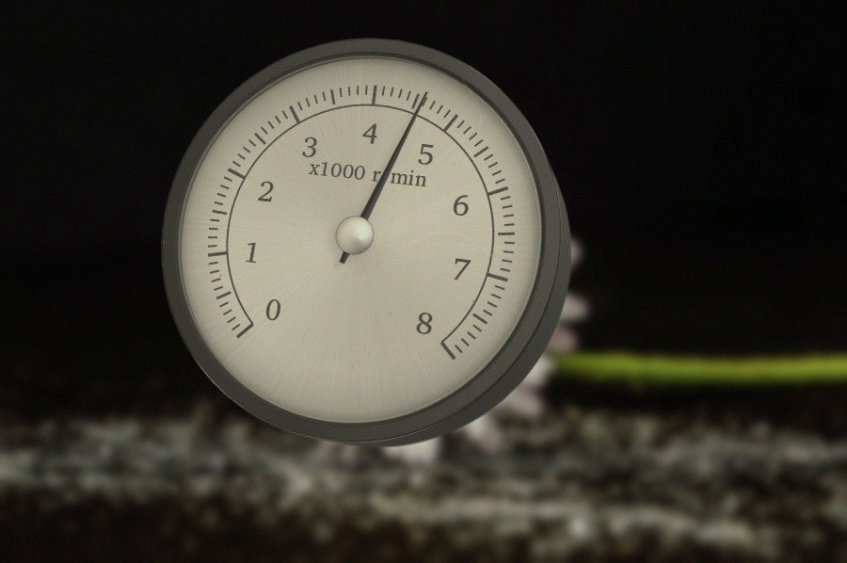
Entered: 4600 rpm
